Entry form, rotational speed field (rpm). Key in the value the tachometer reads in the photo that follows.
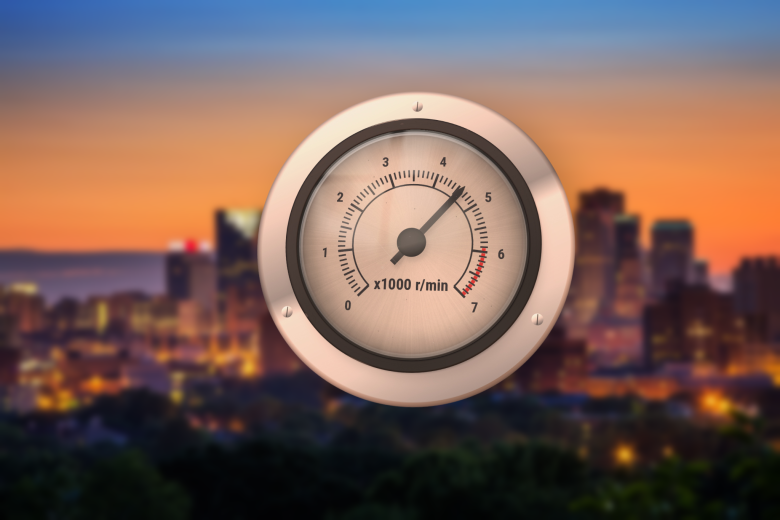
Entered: 4600 rpm
